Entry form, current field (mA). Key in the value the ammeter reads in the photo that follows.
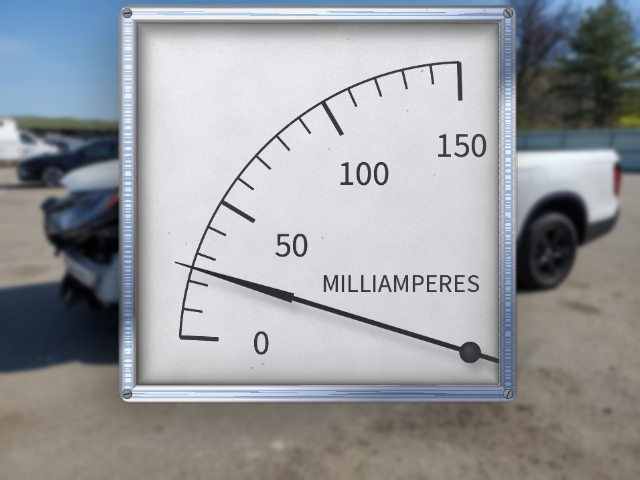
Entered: 25 mA
